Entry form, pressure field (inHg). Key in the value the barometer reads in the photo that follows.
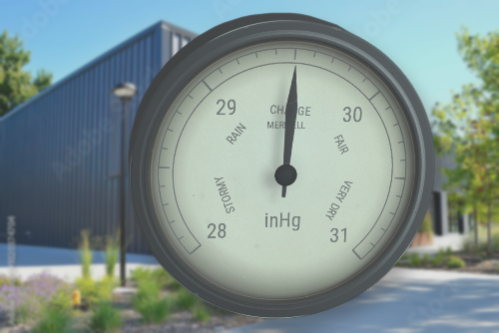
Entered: 29.5 inHg
